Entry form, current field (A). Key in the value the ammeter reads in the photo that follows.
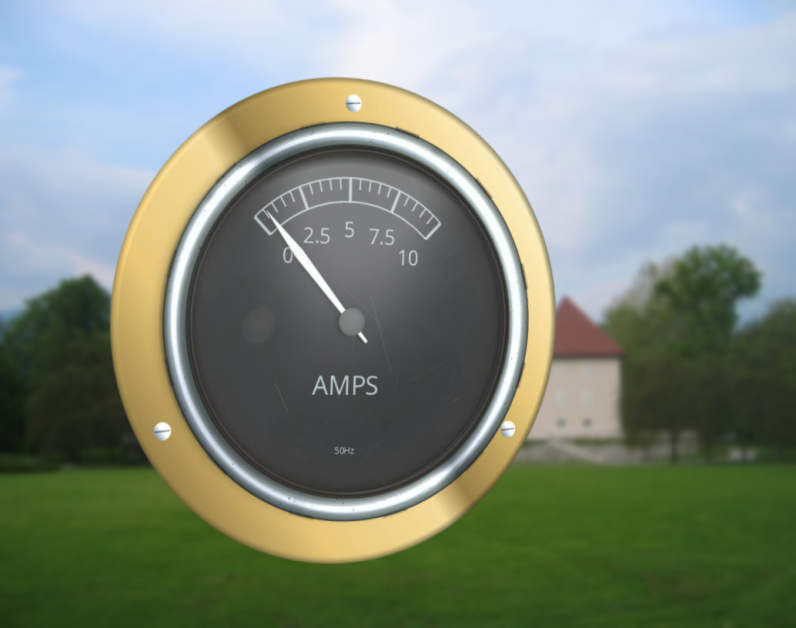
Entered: 0.5 A
